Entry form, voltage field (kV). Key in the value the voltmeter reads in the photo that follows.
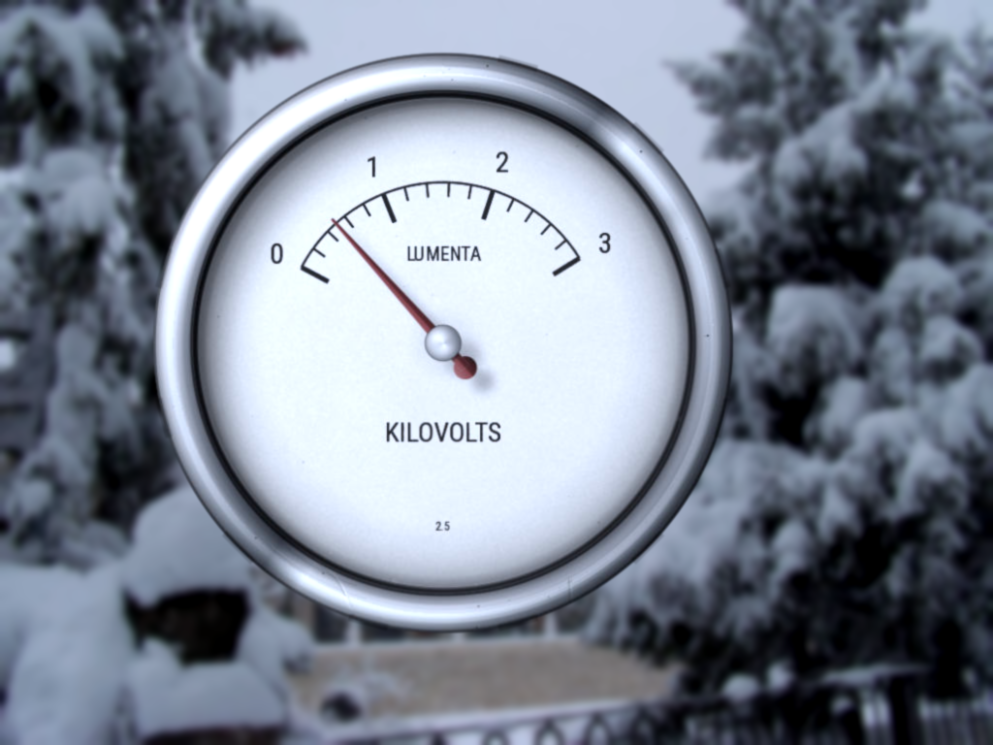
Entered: 0.5 kV
